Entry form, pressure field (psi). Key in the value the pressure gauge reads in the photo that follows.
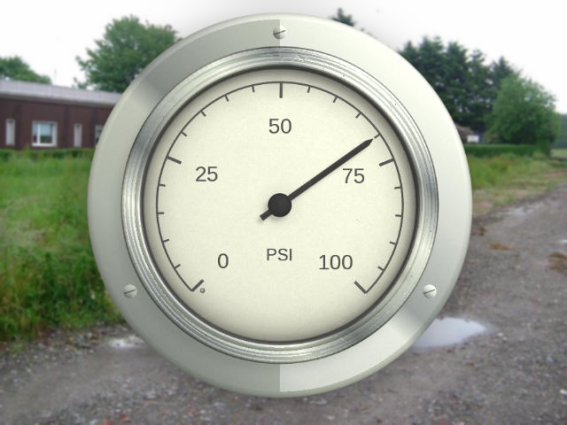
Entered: 70 psi
